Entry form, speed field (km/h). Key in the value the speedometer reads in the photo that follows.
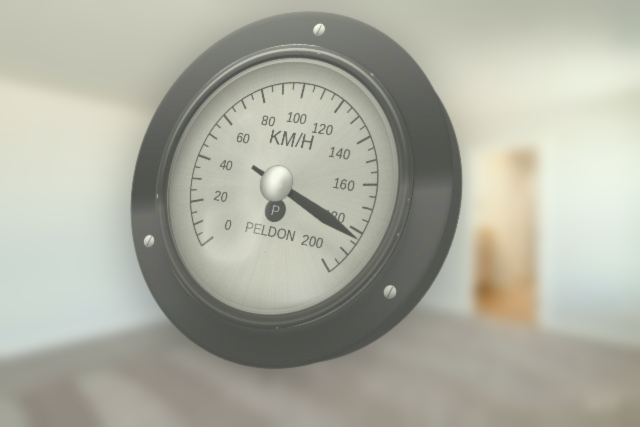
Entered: 182.5 km/h
